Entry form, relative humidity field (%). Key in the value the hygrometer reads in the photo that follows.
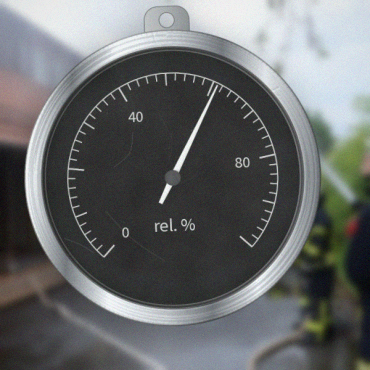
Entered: 61 %
